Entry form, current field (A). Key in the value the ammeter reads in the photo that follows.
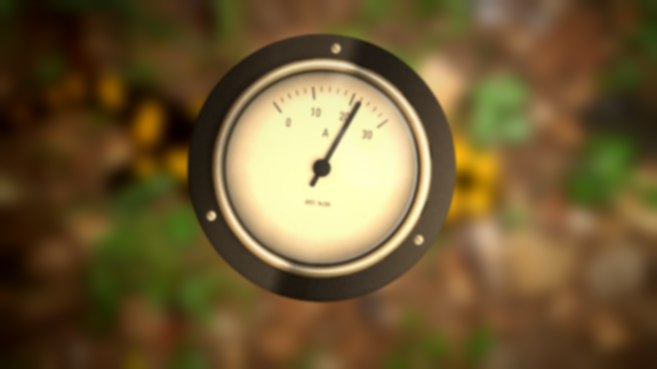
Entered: 22 A
